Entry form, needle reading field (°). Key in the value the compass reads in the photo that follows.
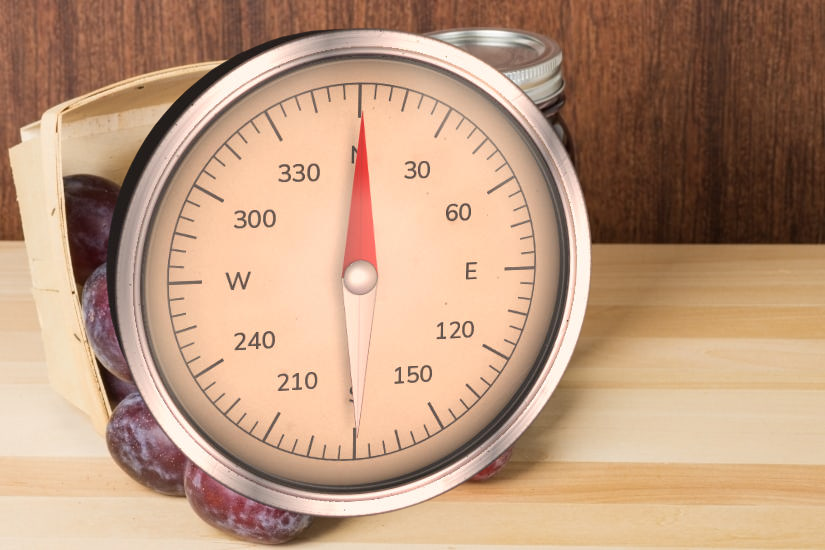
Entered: 0 °
